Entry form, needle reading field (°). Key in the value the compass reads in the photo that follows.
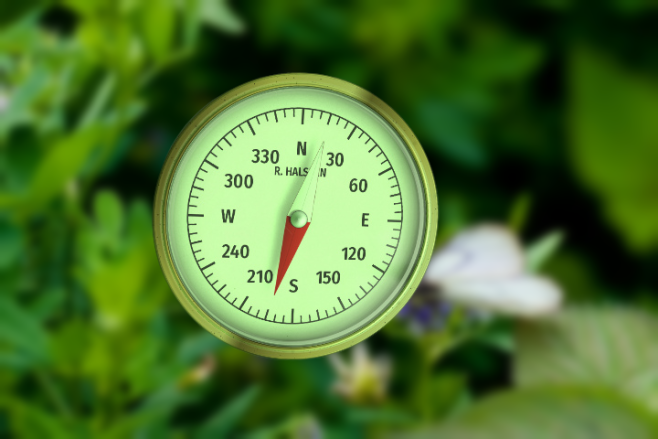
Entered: 195 °
